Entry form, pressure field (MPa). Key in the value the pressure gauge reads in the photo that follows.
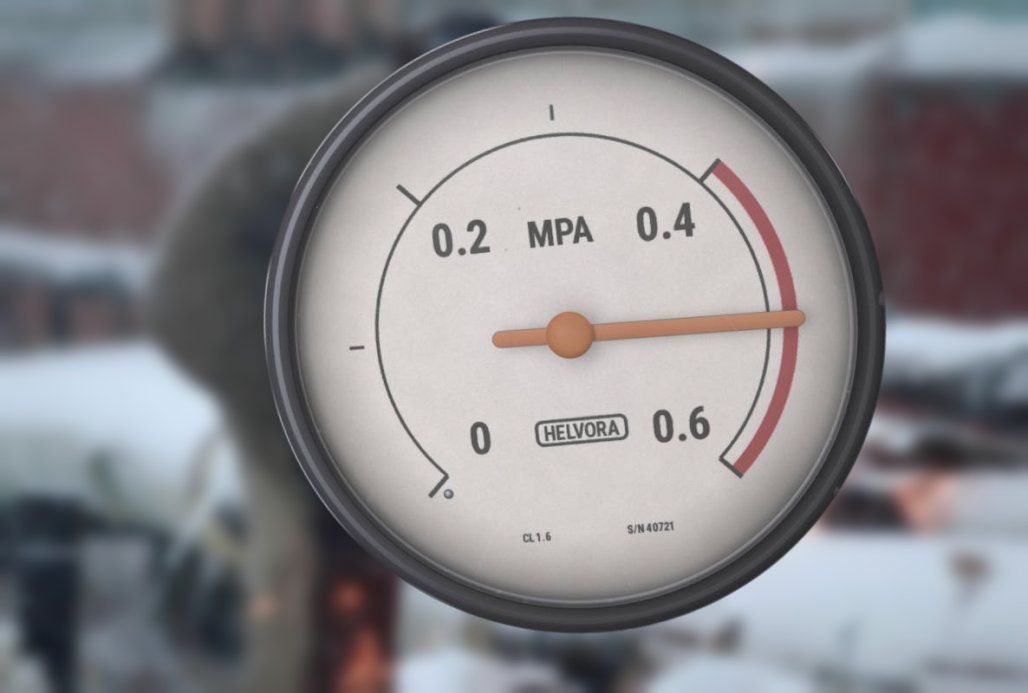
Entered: 0.5 MPa
